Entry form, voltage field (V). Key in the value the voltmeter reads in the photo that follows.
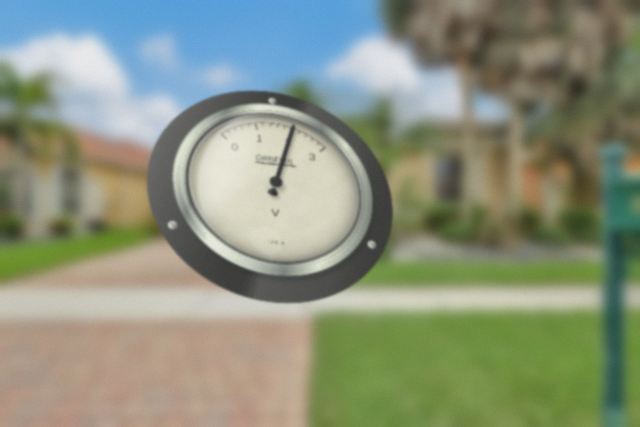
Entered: 2 V
